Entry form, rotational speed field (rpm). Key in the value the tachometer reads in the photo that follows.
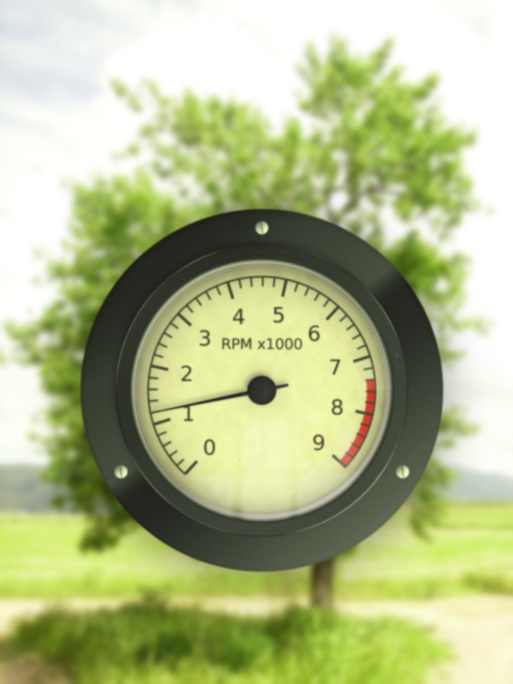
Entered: 1200 rpm
